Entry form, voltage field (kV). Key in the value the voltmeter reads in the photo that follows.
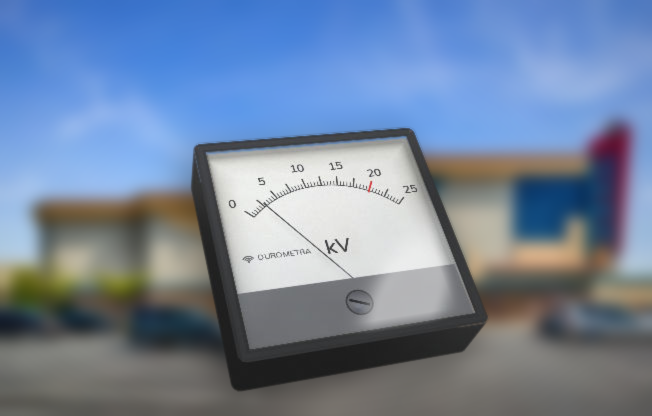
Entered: 2.5 kV
